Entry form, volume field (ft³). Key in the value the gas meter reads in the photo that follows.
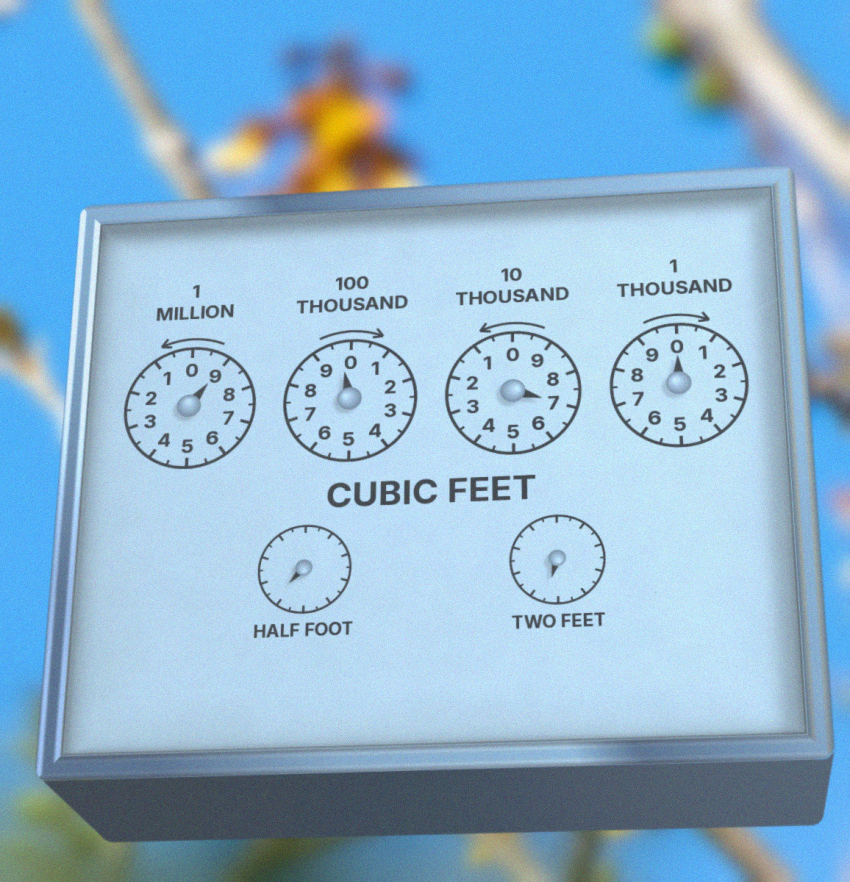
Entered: 897000 ft³
